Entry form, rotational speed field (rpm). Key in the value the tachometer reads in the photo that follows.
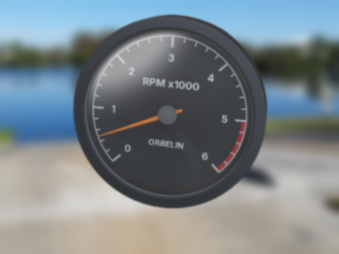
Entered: 500 rpm
